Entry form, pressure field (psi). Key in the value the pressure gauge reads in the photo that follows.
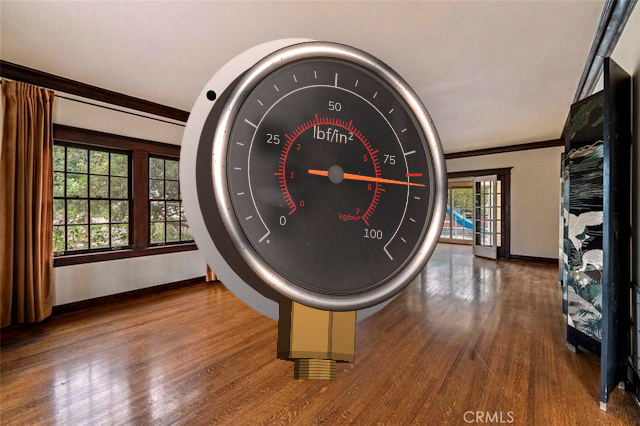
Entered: 82.5 psi
